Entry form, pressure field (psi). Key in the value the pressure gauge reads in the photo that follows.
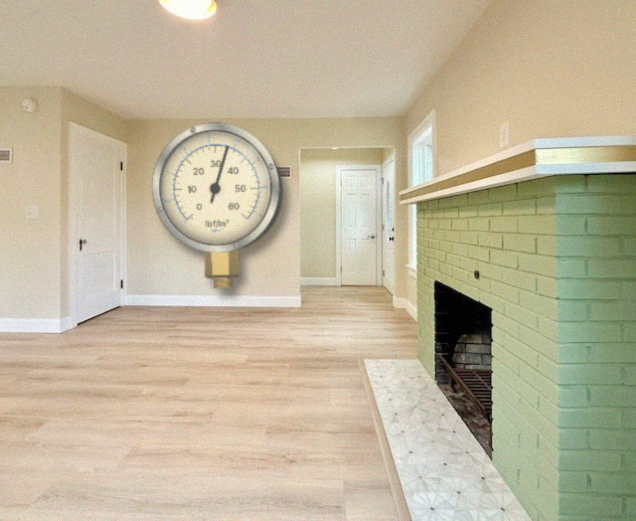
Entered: 34 psi
